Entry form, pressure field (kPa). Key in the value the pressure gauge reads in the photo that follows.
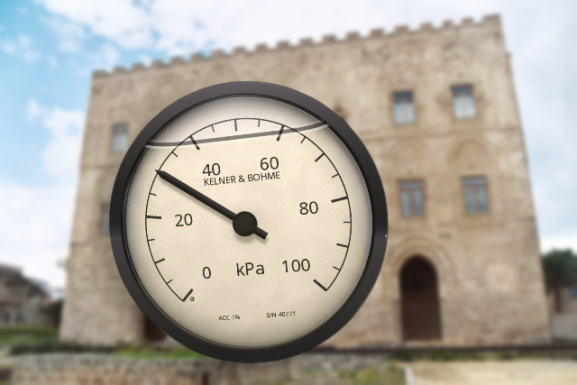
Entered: 30 kPa
